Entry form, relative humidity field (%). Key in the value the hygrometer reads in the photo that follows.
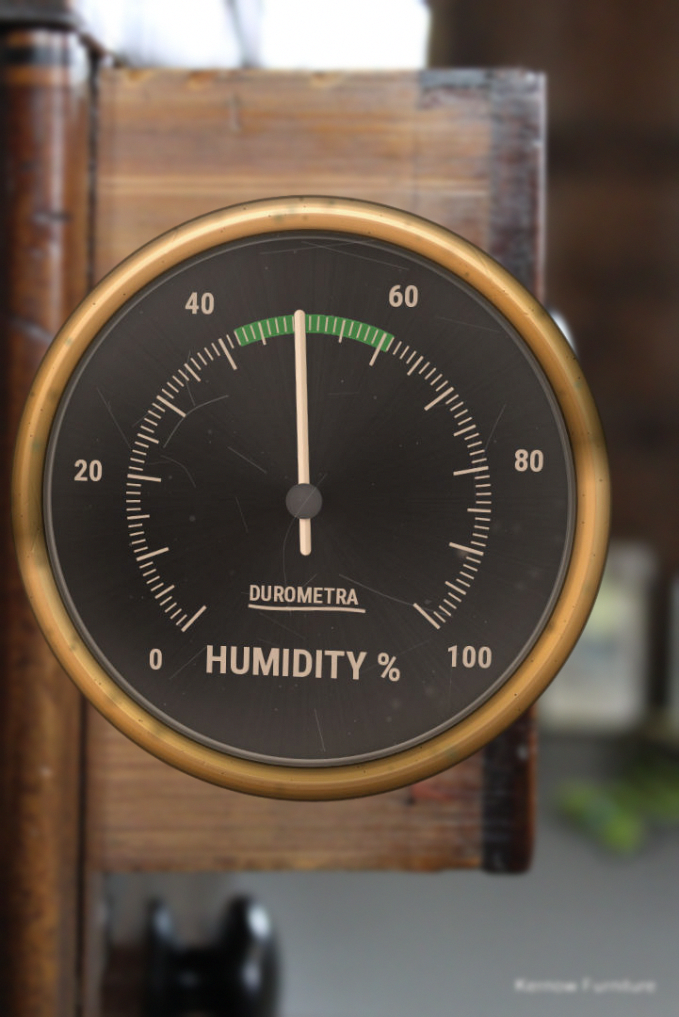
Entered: 50 %
